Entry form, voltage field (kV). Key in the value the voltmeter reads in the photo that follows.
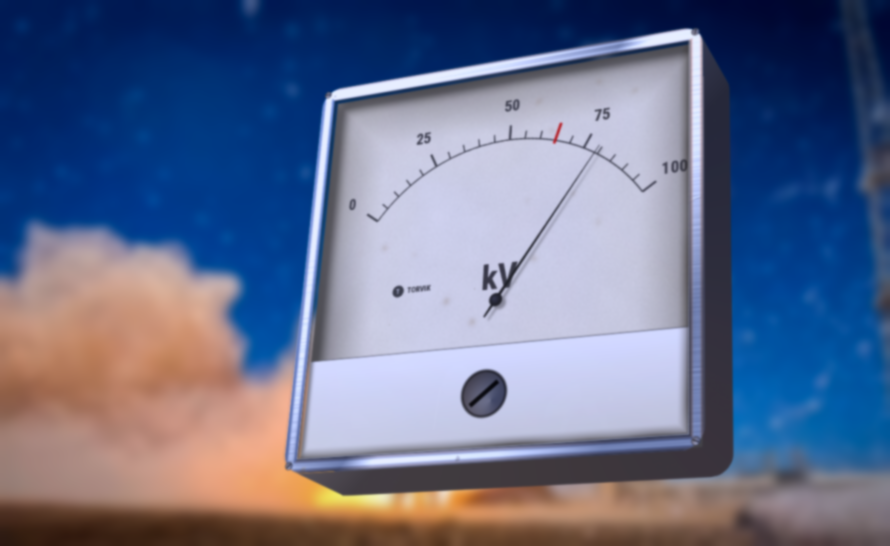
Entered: 80 kV
